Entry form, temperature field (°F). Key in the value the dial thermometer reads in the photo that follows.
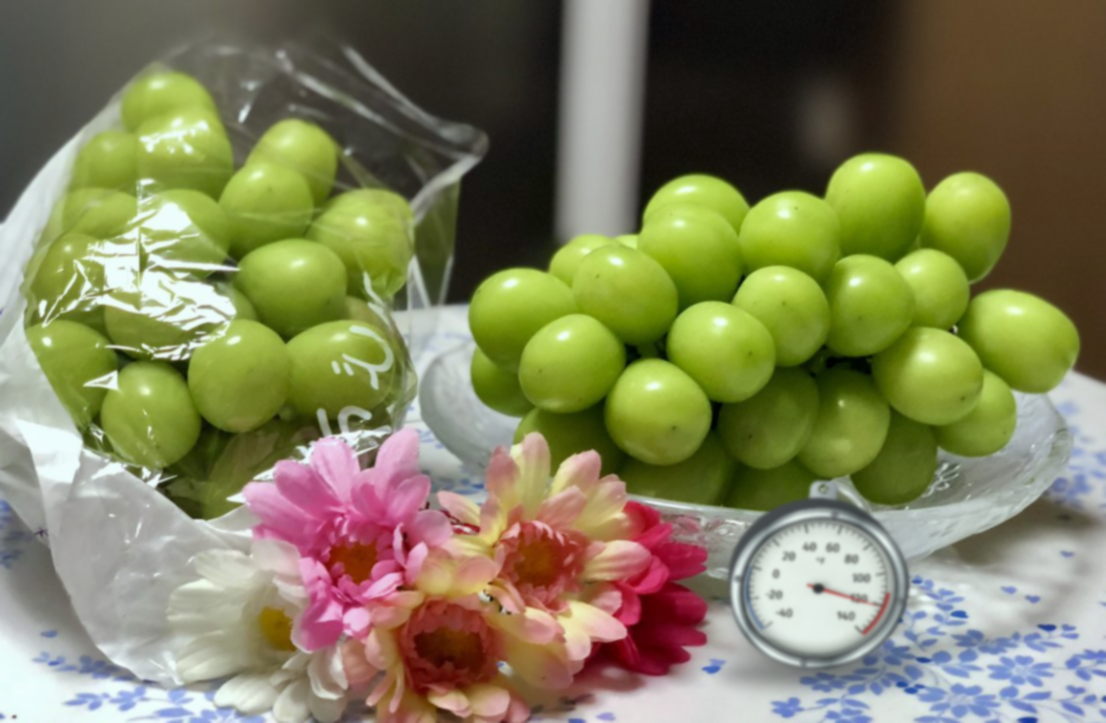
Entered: 120 °F
